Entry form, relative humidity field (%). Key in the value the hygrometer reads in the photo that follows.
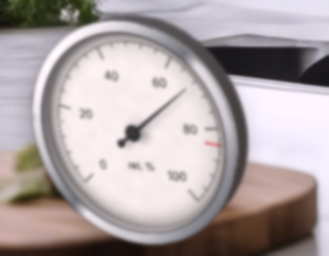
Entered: 68 %
